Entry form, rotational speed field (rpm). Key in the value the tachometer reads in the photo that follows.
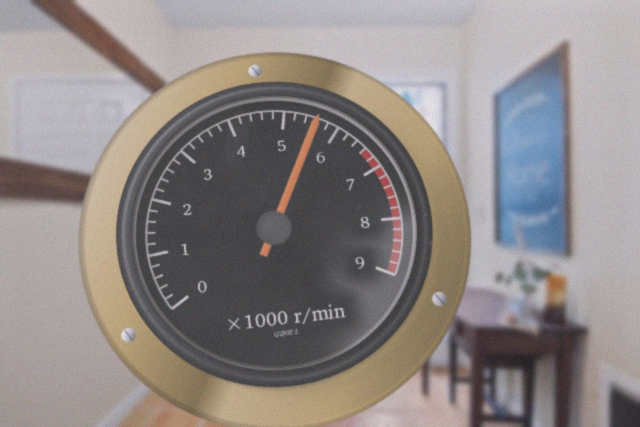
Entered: 5600 rpm
